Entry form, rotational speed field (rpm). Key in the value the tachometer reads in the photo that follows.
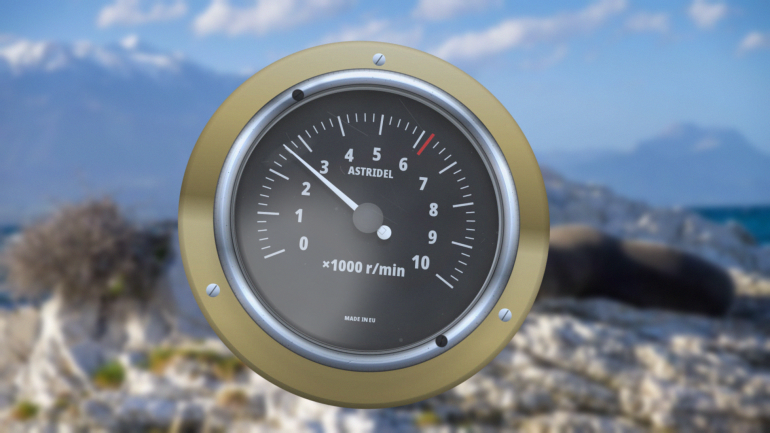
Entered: 2600 rpm
